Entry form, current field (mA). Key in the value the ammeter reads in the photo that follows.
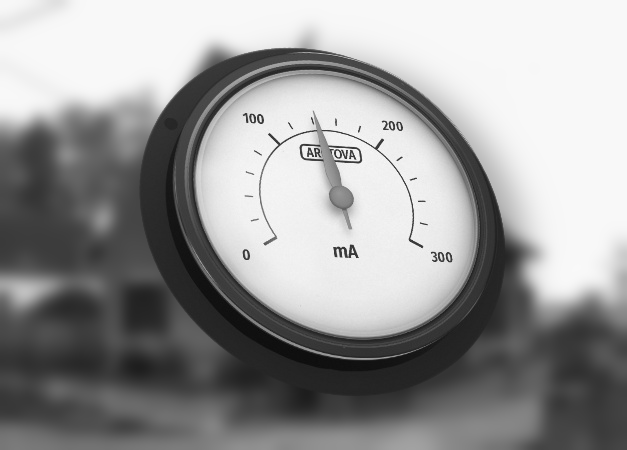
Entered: 140 mA
